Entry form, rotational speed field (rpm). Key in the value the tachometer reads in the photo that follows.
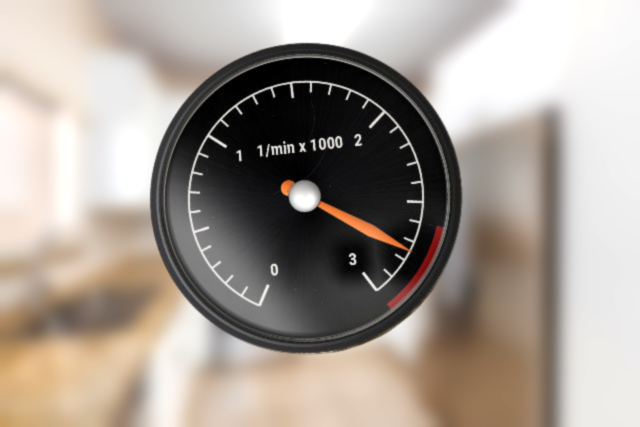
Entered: 2750 rpm
